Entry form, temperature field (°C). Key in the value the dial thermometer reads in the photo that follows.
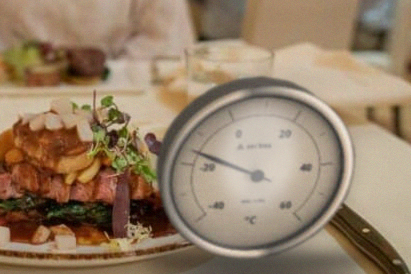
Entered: -15 °C
